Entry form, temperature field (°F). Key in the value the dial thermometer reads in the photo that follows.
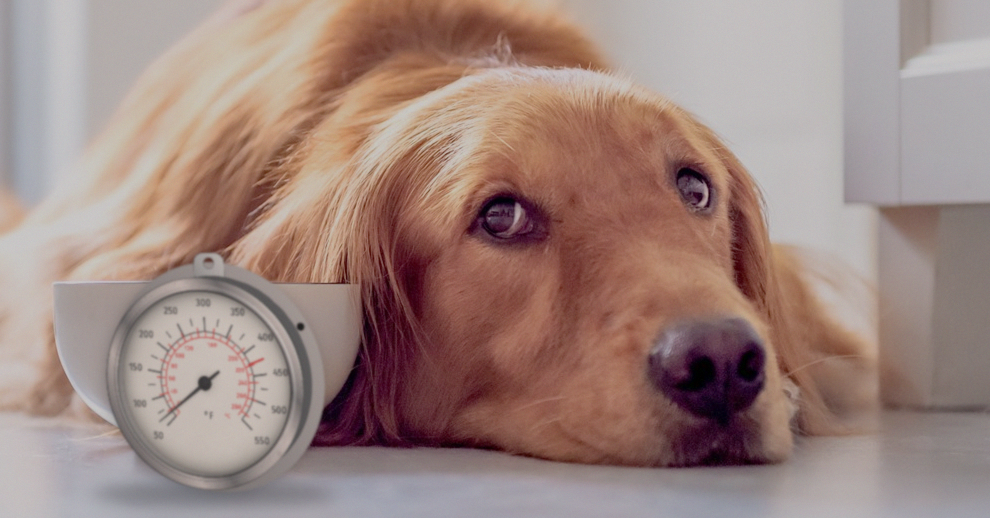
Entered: 62.5 °F
